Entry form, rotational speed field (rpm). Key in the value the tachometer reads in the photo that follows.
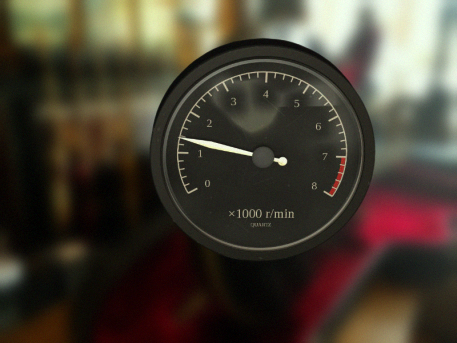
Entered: 1400 rpm
